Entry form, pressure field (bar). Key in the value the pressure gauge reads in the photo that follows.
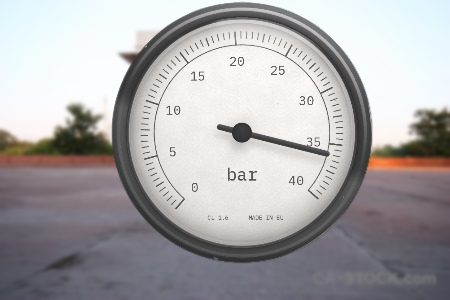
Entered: 36 bar
